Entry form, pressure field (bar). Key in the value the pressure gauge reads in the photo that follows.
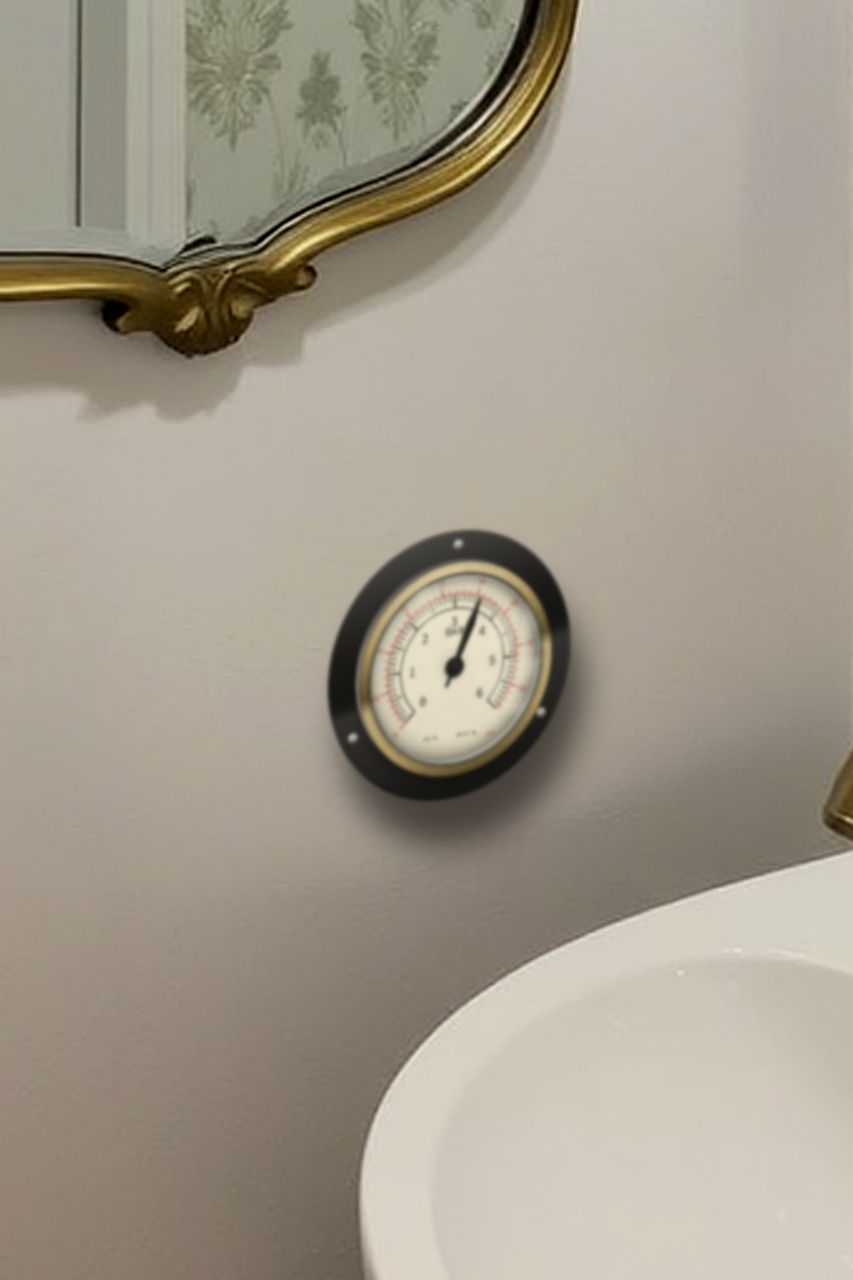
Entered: 3.5 bar
